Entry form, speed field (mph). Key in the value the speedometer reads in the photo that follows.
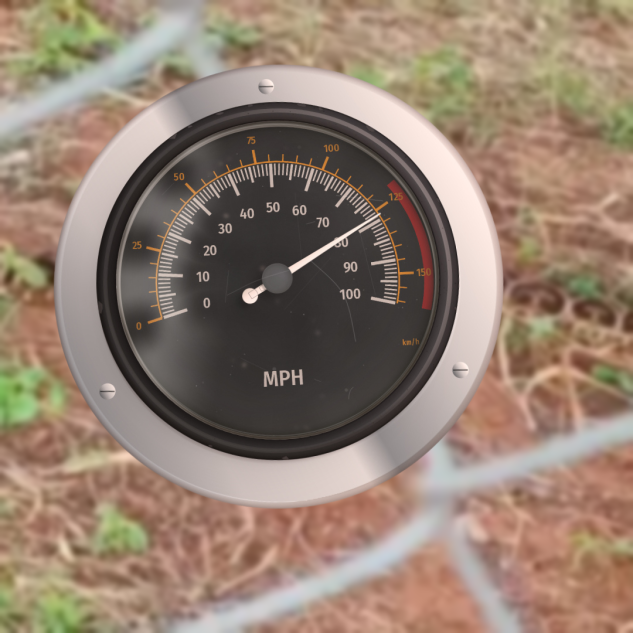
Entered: 79 mph
